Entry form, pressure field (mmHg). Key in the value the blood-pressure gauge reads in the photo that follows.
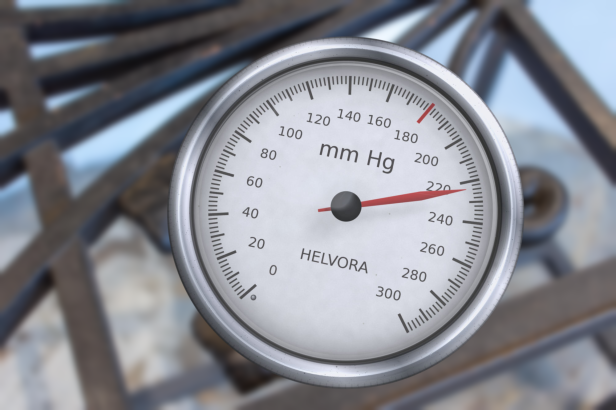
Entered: 224 mmHg
